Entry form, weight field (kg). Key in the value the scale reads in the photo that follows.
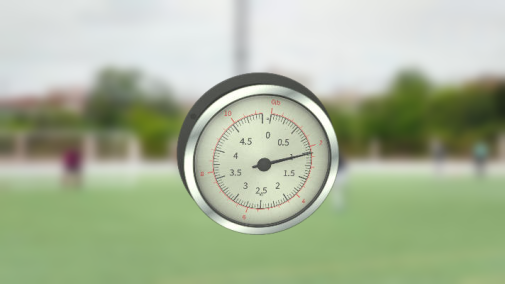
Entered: 1 kg
